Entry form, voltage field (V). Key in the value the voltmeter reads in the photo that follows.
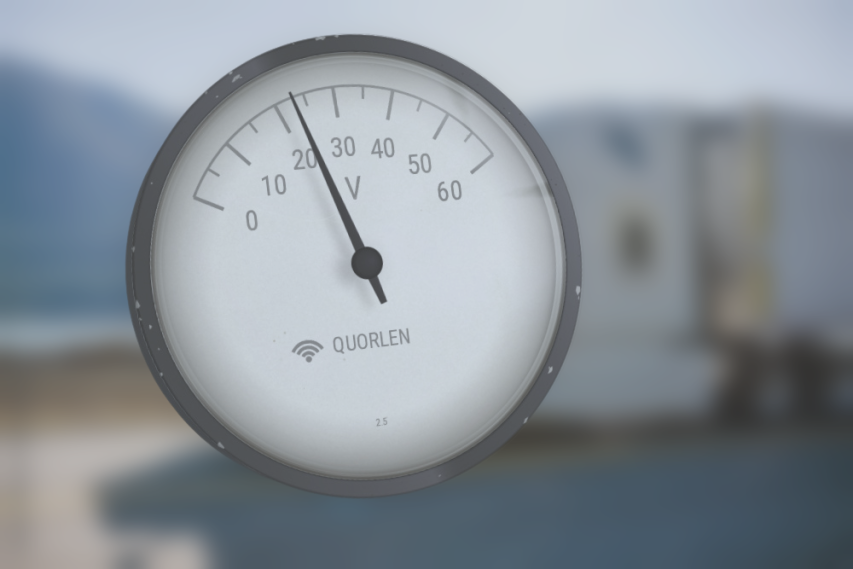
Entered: 22.5 V
